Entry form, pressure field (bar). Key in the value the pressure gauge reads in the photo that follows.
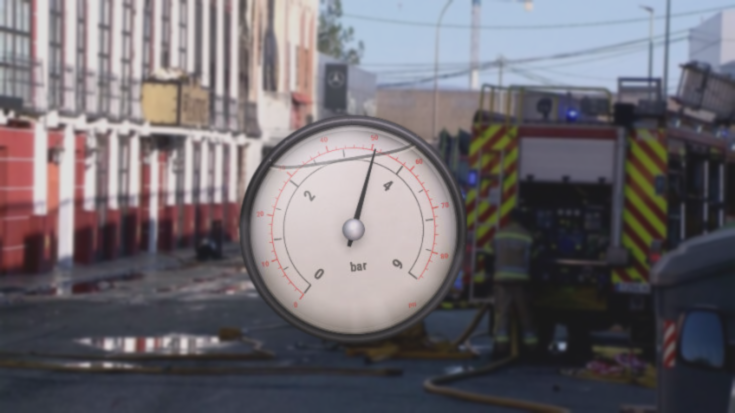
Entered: 3.5 bar
